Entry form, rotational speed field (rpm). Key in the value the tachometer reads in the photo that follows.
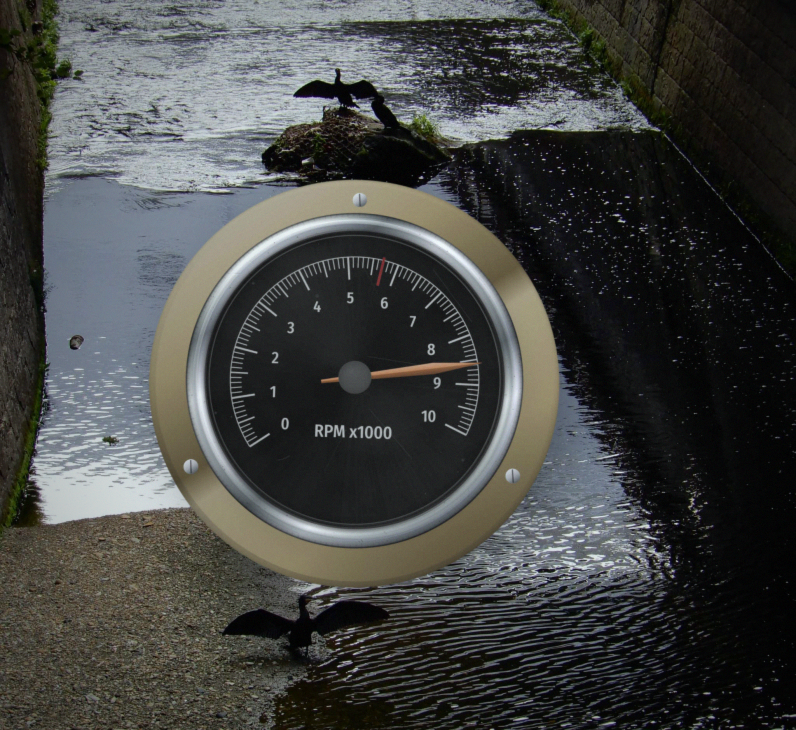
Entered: 8600 rpm
